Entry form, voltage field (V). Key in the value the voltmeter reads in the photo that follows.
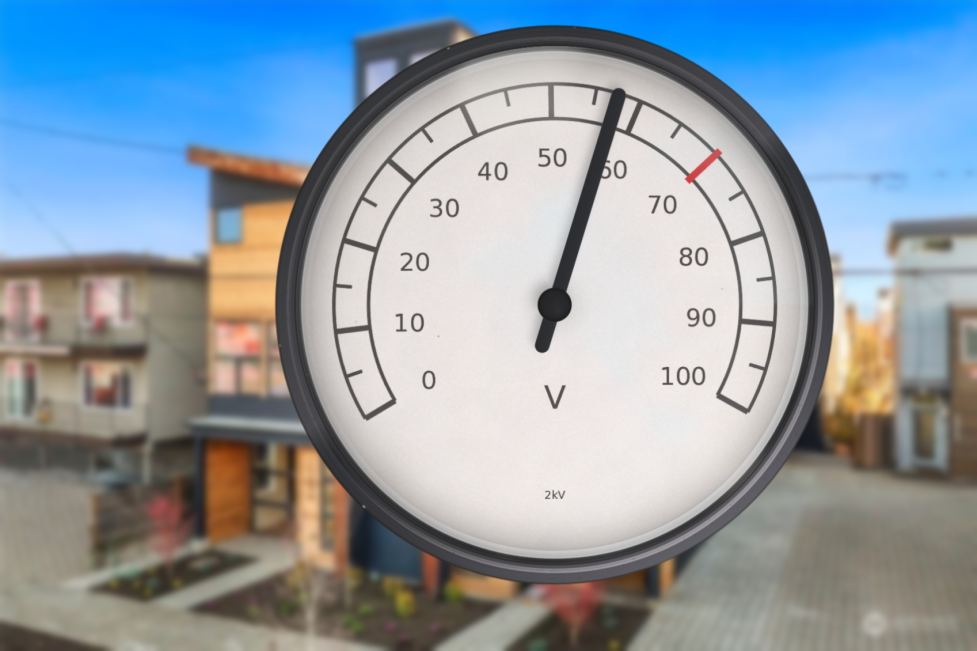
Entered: 57.5 V
